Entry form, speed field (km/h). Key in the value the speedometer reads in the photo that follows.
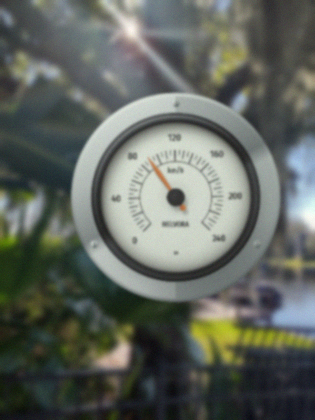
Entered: 90 km/h
